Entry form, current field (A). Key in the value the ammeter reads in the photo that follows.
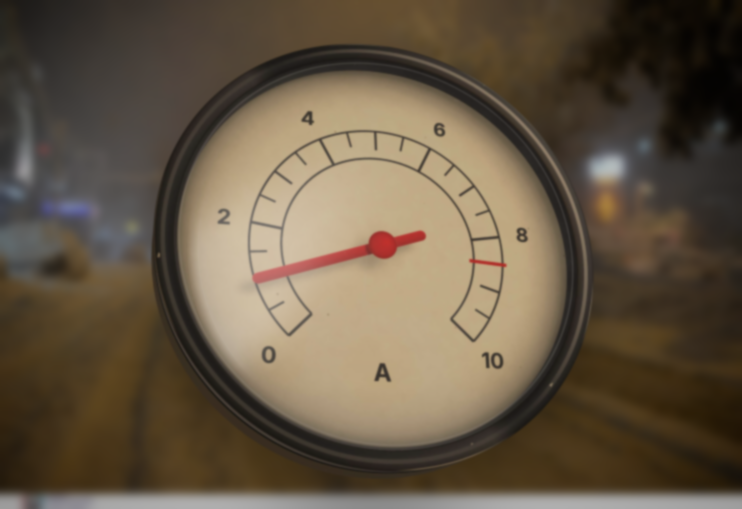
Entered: 1 A
